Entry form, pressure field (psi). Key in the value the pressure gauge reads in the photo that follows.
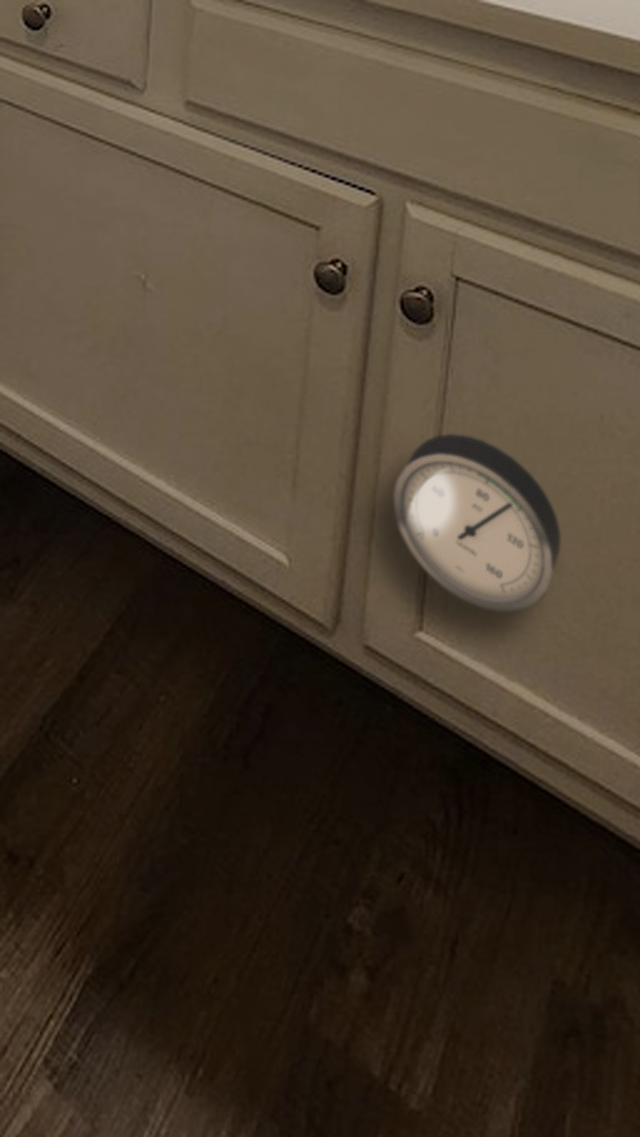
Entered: 95 psi
